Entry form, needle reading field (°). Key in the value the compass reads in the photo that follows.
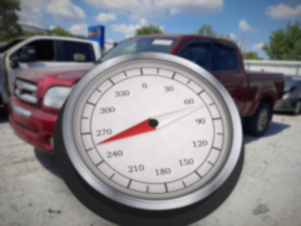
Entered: 255 °
